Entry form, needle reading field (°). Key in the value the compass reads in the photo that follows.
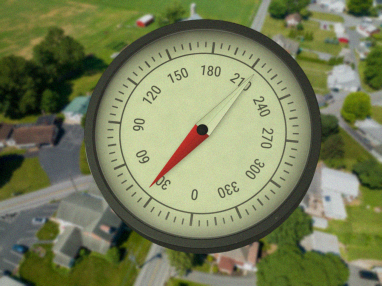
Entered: 35 °
